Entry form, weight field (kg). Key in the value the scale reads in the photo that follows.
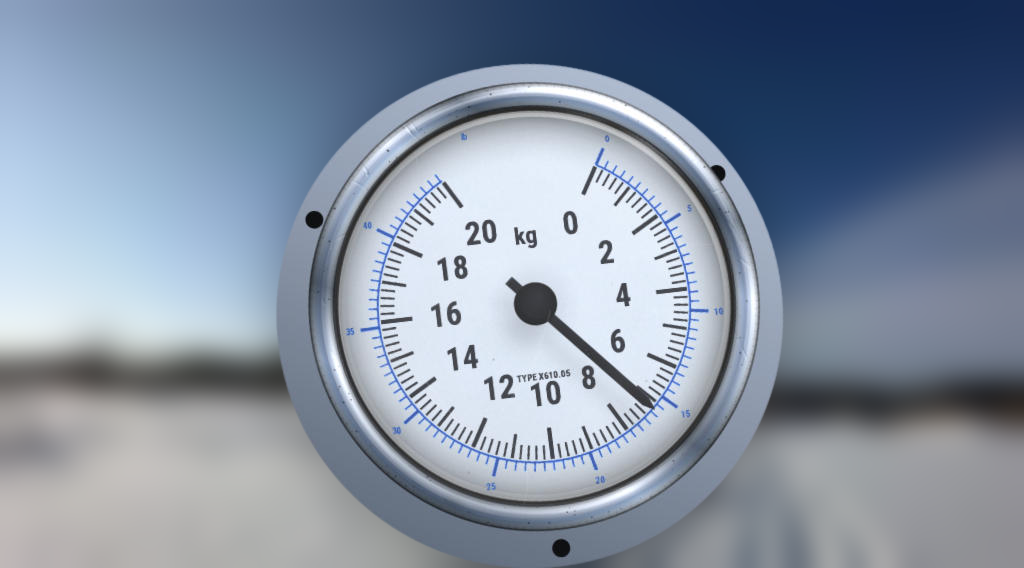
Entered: 7.2 kg
